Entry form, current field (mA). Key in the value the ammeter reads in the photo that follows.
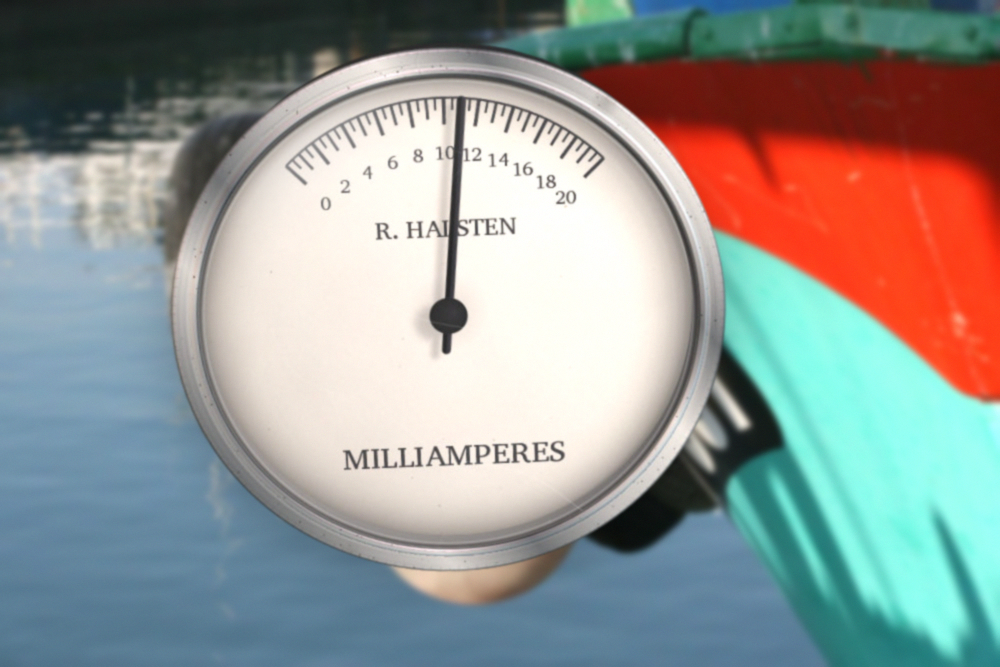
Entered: 11 mA
